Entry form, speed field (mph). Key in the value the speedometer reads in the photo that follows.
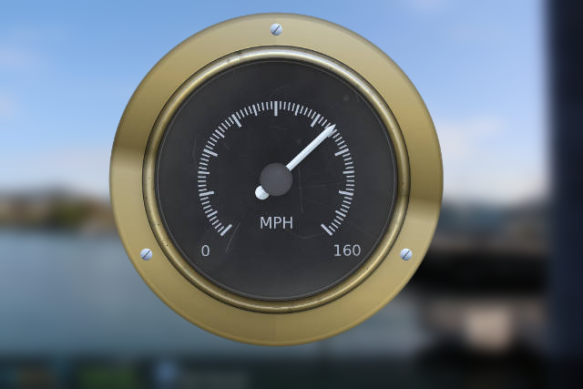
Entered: 108 mph
